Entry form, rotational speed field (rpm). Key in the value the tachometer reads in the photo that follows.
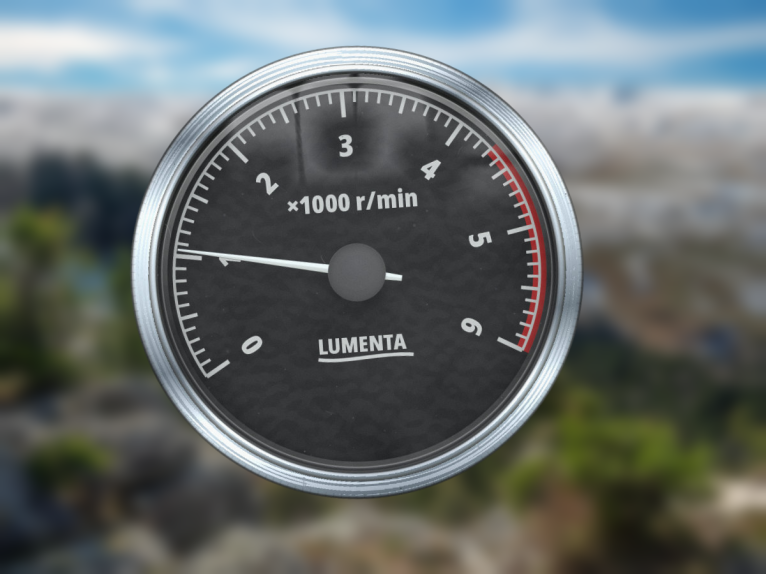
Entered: 1050 rpm
